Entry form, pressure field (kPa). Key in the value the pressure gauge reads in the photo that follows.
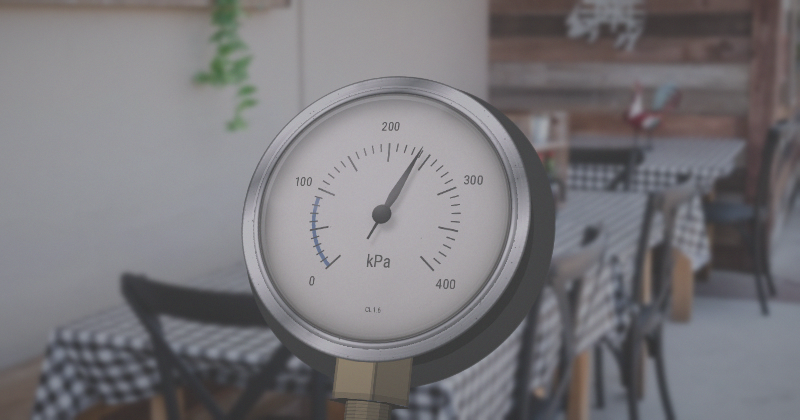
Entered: 240 kPa
